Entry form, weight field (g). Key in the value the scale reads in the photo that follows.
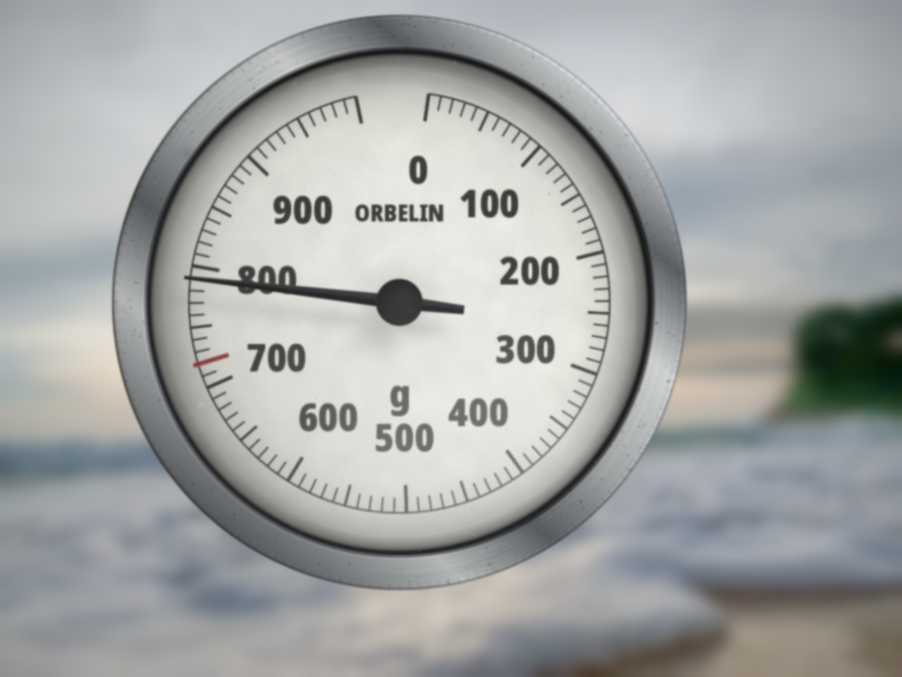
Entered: 790 g
